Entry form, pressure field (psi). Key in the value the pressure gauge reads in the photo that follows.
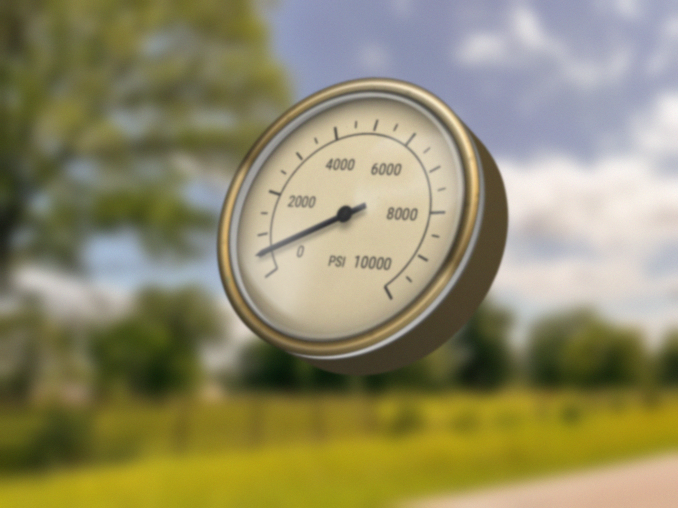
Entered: 500 psi
